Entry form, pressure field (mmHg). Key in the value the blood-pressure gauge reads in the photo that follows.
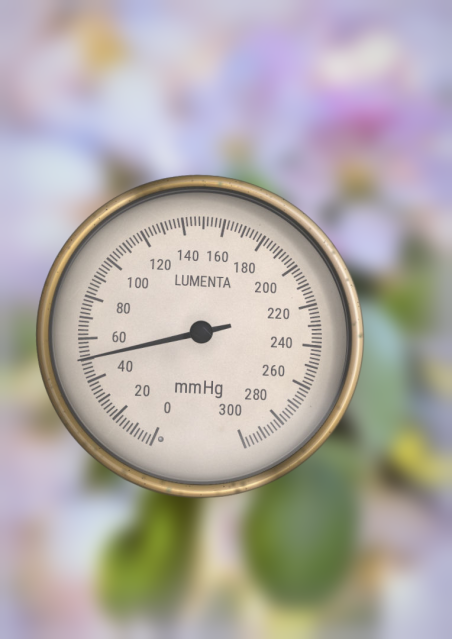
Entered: 50 mmHg
